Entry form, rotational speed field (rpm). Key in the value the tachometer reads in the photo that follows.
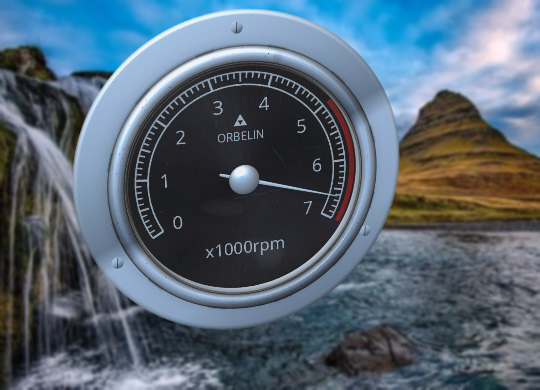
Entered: 6600 rpm
